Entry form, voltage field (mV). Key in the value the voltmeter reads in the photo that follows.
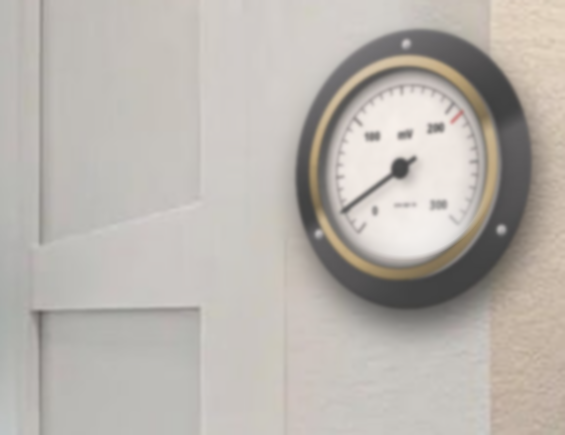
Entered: 20 mV
